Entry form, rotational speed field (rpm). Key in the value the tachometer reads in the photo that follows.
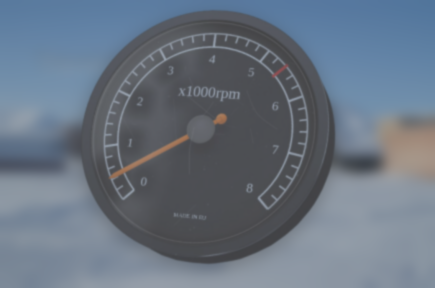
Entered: 400 rpm
